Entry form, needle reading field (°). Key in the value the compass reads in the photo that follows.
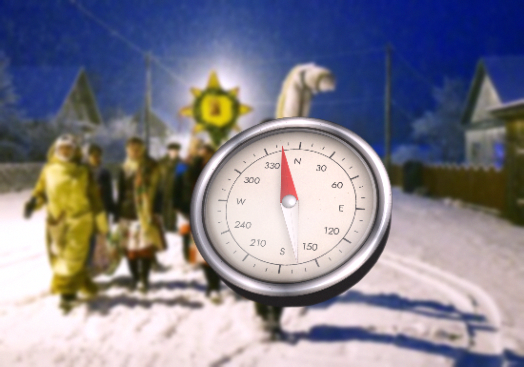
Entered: 345 °
